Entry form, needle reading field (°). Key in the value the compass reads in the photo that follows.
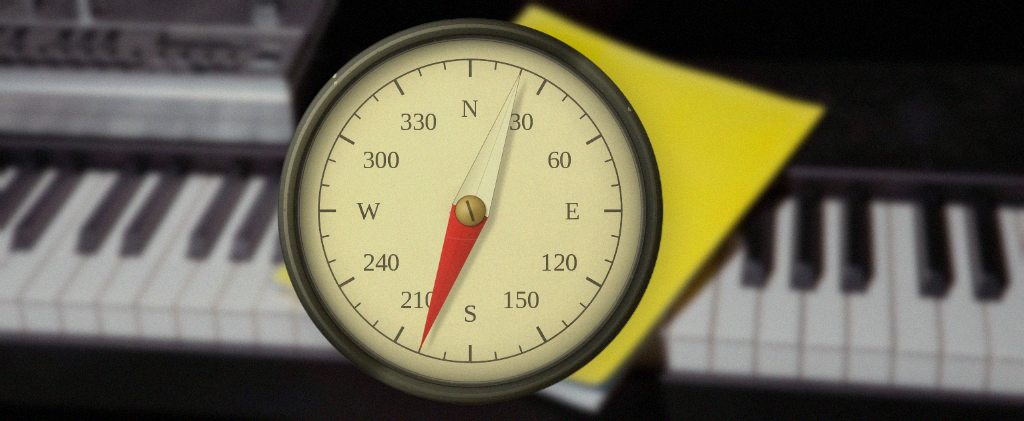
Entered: 200 °
